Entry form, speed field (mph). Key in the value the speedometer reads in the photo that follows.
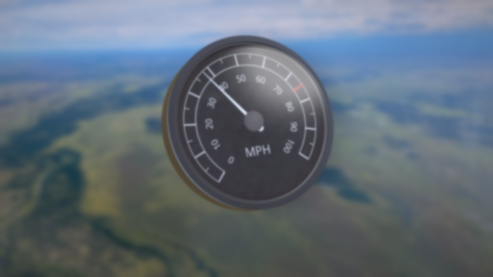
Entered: 37.5 mph
